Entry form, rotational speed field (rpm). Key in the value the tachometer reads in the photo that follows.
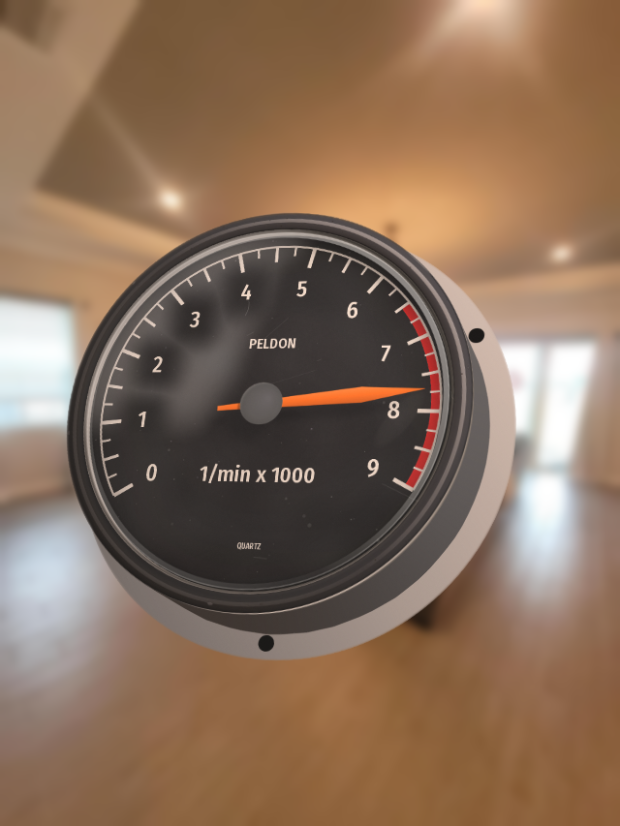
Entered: 7750 rpm
